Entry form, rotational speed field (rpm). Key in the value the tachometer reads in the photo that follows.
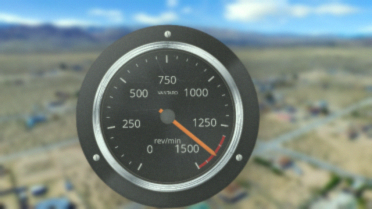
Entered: 1400 rpm
